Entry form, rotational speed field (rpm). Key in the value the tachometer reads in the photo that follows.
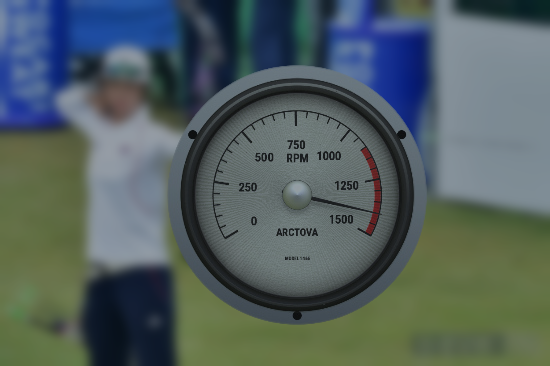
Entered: 1400 rpm
